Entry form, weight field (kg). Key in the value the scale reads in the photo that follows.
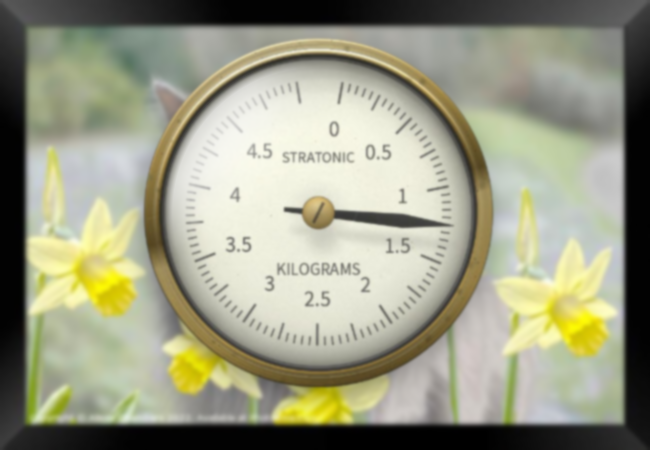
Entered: 1.25 kg
